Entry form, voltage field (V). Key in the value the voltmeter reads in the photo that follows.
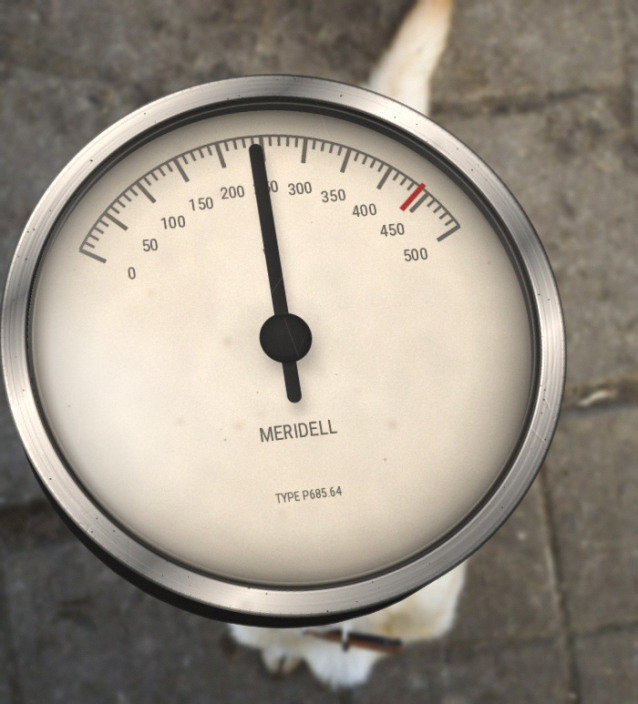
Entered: 240 V
